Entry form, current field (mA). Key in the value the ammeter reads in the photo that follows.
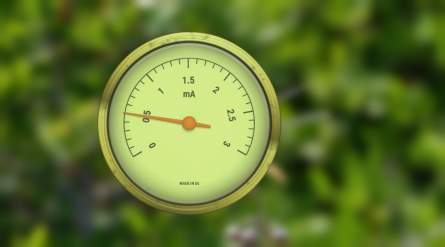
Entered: 0.5 mA
